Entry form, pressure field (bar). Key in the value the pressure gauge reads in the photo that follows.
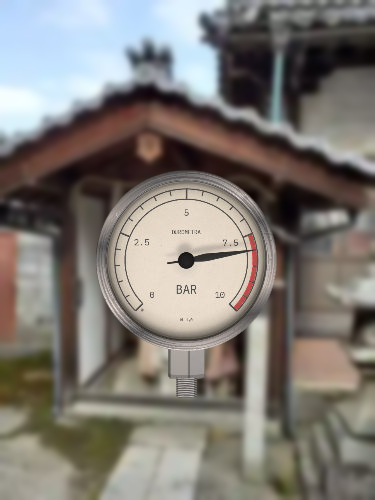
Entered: 8 bar
